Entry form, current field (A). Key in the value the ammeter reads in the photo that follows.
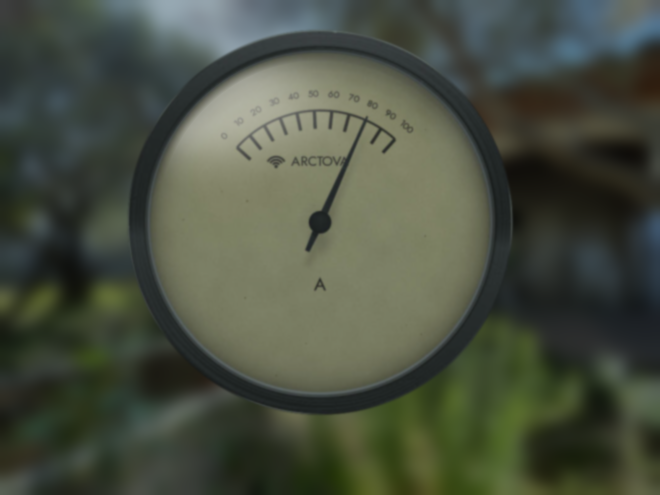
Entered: 80 A
